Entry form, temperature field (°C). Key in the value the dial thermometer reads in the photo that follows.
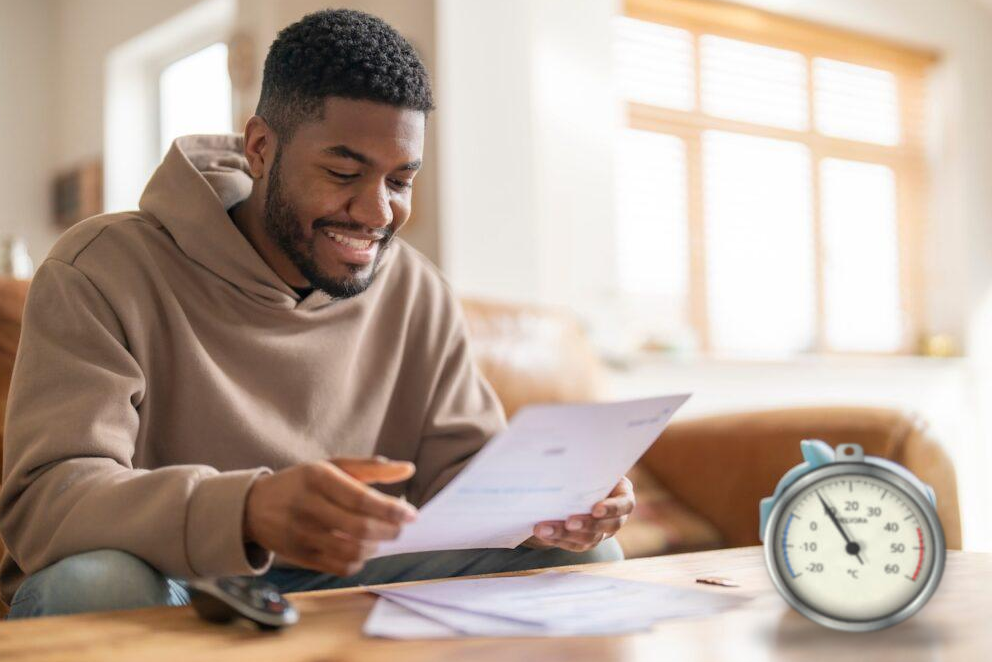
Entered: 10 °C
